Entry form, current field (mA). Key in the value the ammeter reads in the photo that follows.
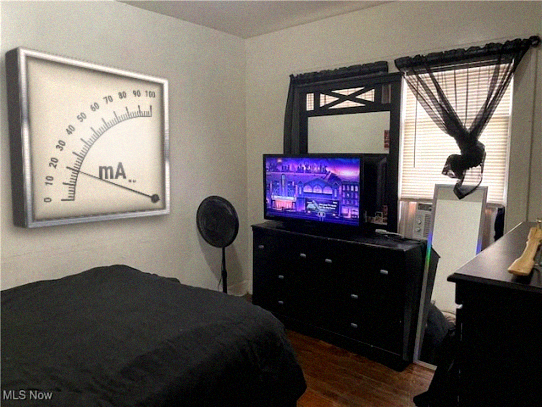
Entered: 20 mA
